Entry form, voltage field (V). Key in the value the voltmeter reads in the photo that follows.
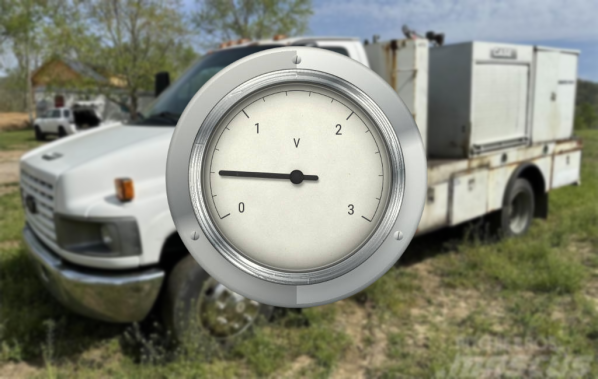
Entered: 0.4 V
